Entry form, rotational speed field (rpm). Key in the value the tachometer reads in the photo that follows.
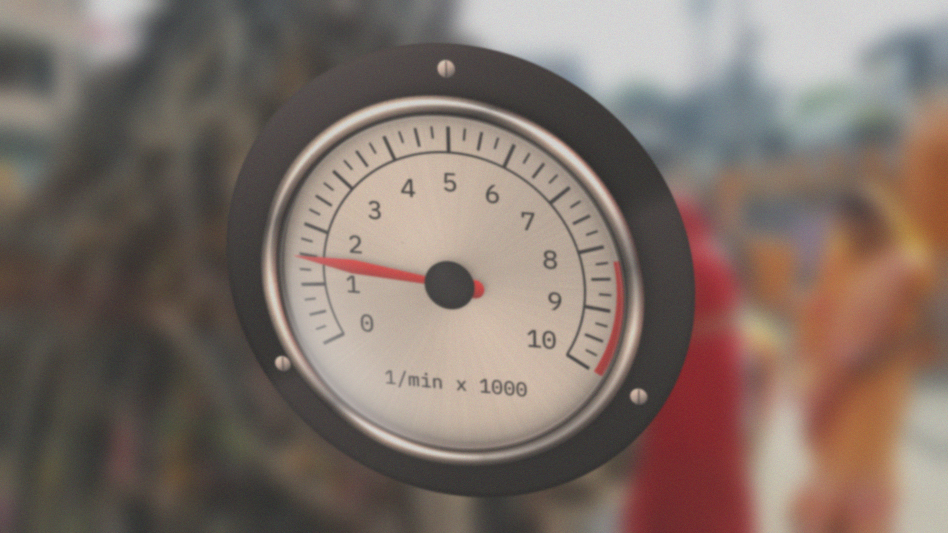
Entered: 1500 rpm
